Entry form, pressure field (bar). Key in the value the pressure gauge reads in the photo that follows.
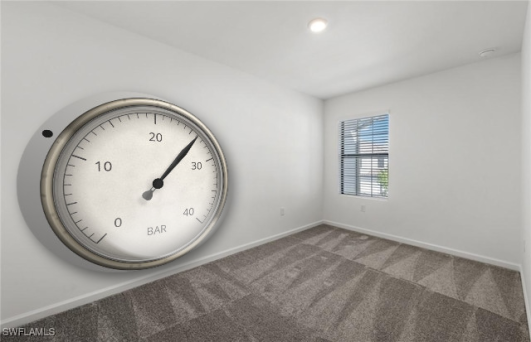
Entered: 26 bar
